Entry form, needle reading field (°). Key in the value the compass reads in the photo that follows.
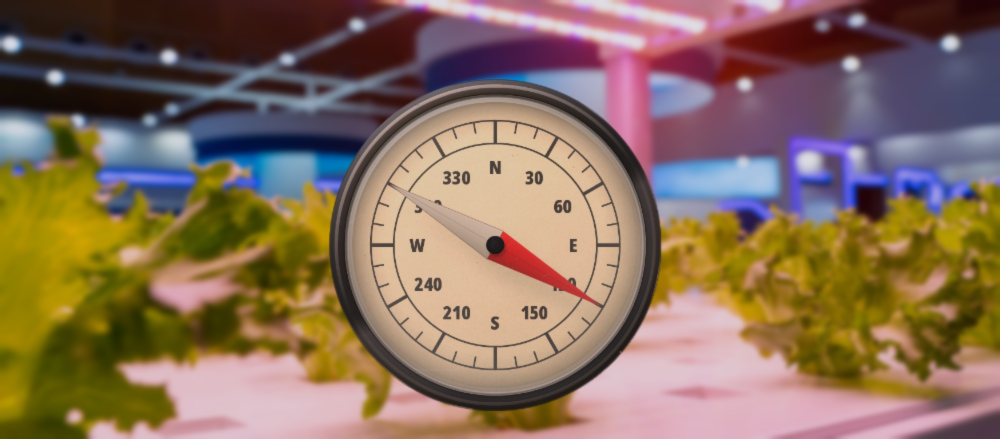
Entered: 120 °
